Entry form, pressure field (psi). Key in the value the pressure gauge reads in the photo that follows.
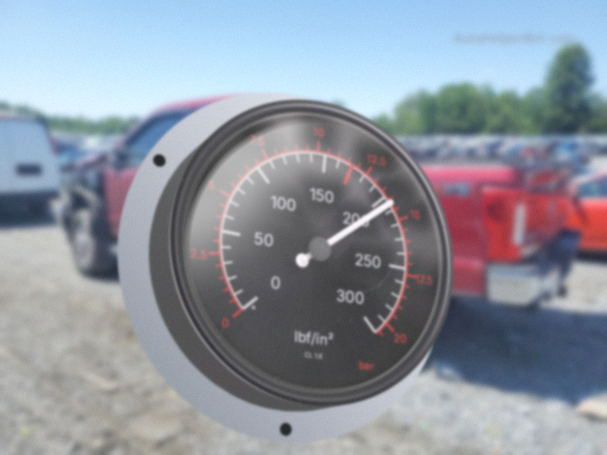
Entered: 205 psi
